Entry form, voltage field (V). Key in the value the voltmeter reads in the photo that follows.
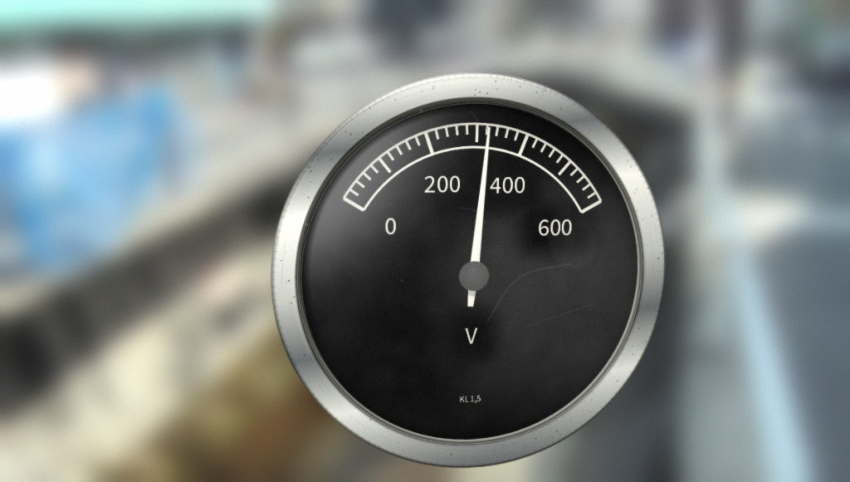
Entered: 320 V
